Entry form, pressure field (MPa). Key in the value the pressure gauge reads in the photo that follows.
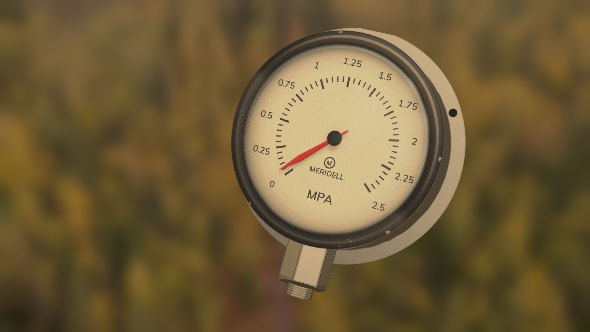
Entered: 0.05 MPa
